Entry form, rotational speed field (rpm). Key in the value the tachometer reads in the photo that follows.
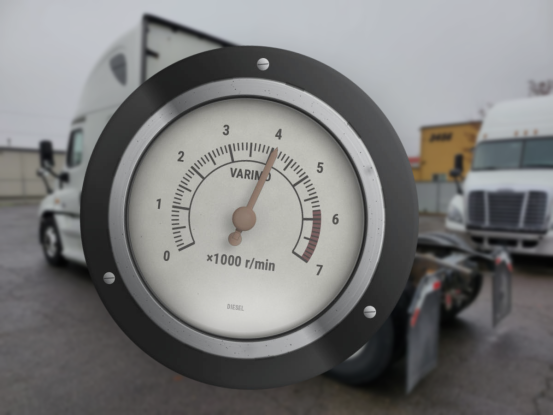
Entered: 4100 rpm
